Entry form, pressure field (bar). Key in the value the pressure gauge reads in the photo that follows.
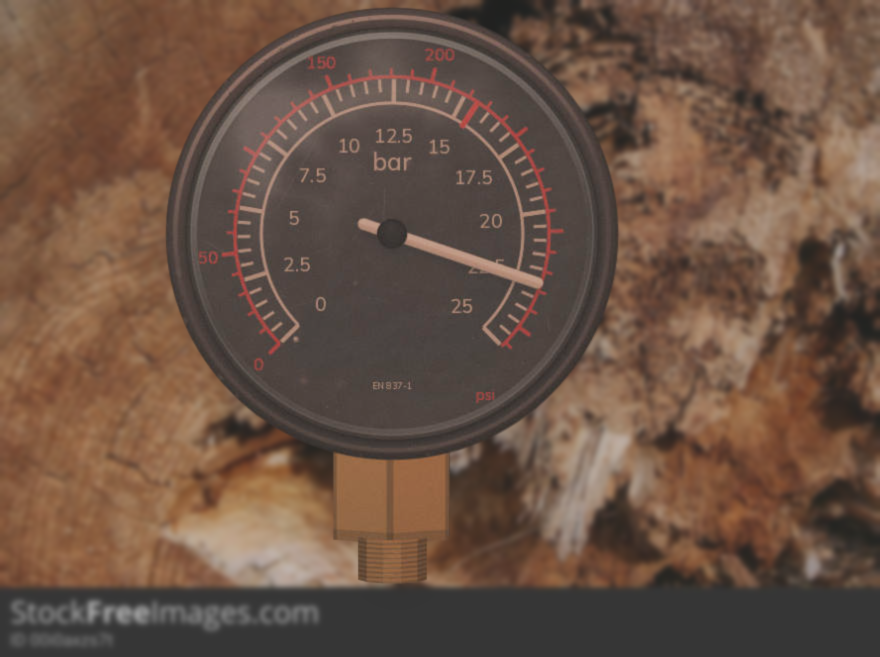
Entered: 22.5 bar
